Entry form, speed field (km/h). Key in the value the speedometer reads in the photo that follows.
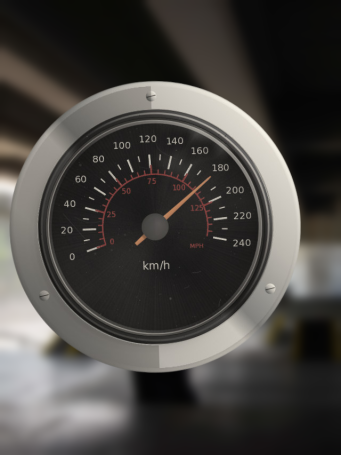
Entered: 180 km/h
